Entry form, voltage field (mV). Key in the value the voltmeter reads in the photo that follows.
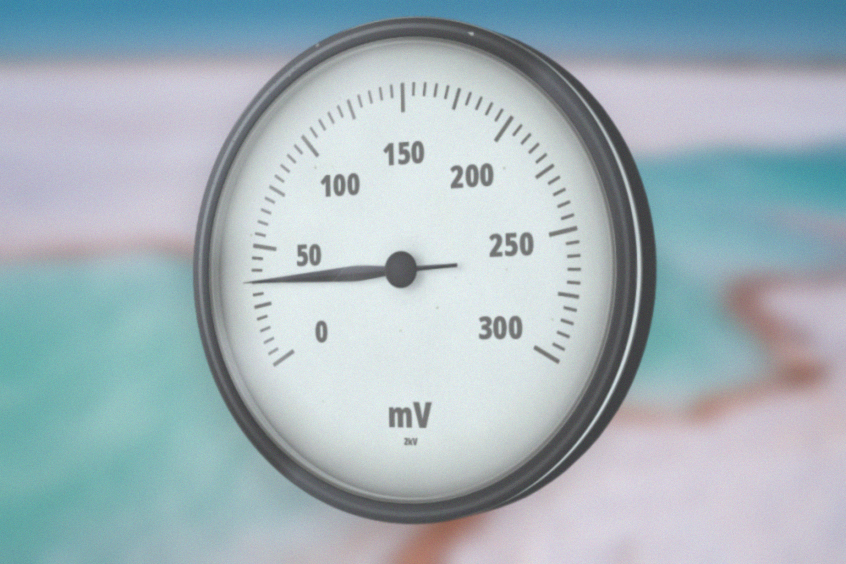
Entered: 35 mV
